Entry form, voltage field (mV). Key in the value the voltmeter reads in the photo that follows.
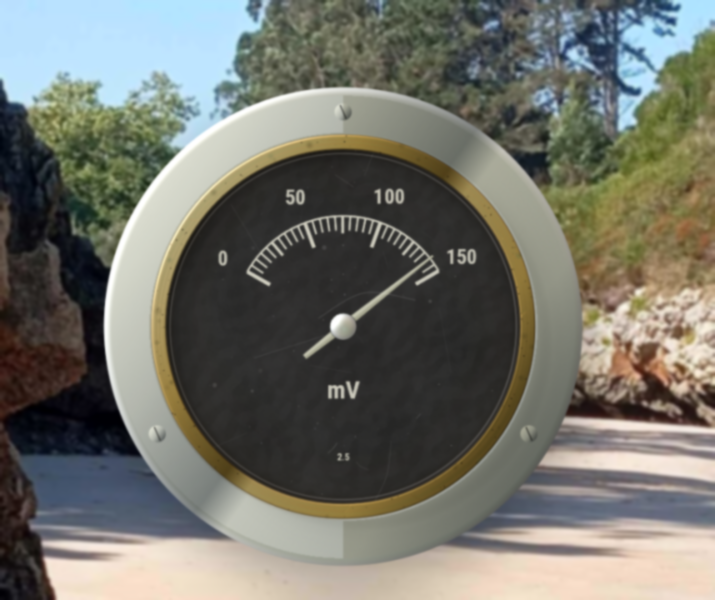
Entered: 140 mV
